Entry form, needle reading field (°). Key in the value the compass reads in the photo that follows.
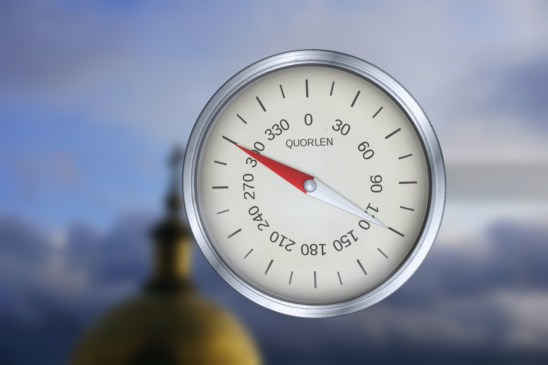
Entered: 300 °
